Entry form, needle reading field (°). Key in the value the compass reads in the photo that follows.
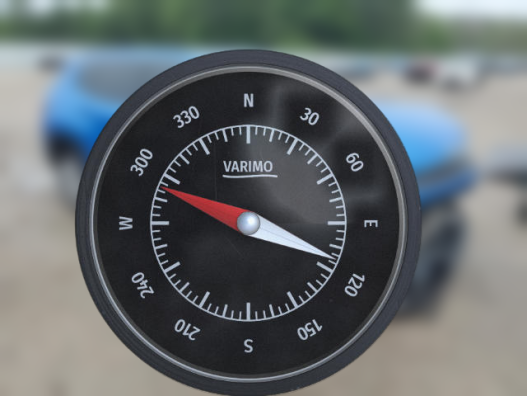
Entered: 292.5 °
